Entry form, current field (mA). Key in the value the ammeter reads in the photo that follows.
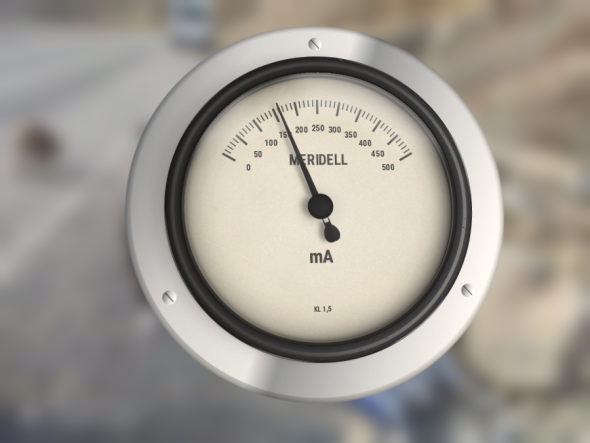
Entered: 160 mA
